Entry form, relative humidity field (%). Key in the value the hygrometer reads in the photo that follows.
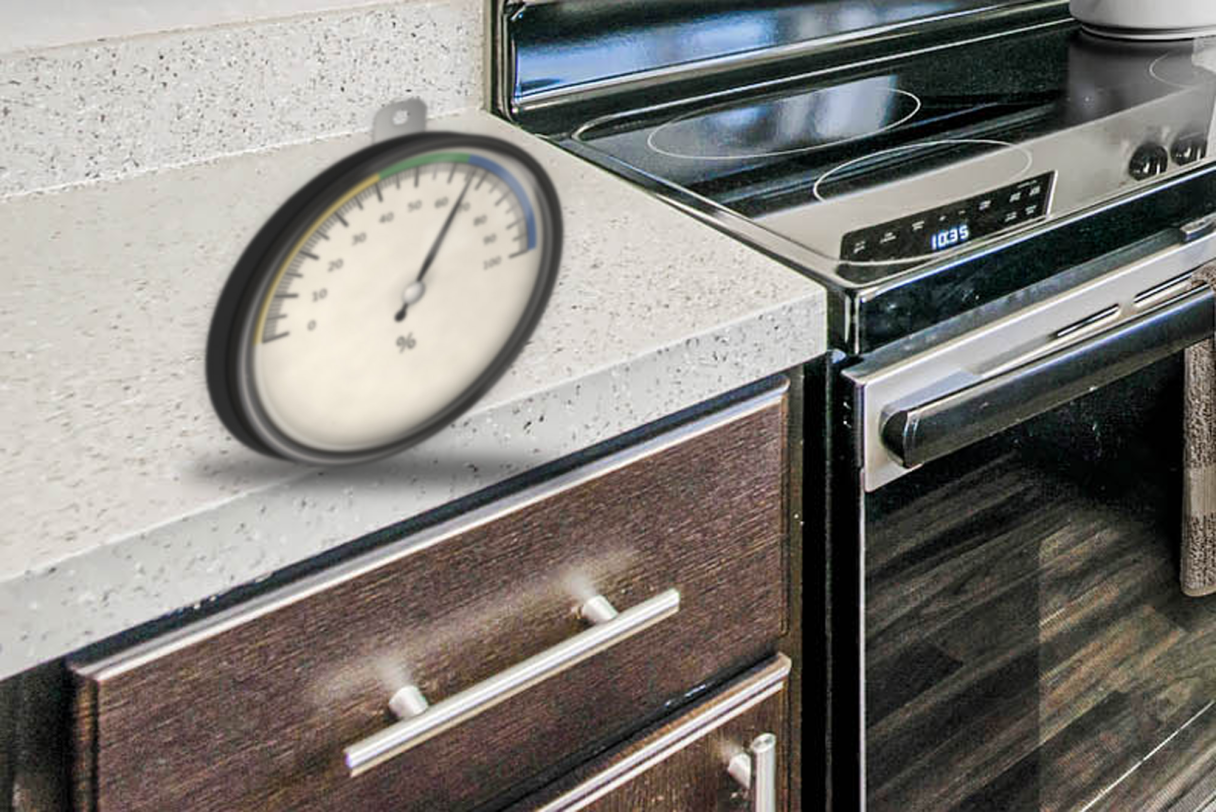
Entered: 65 %
